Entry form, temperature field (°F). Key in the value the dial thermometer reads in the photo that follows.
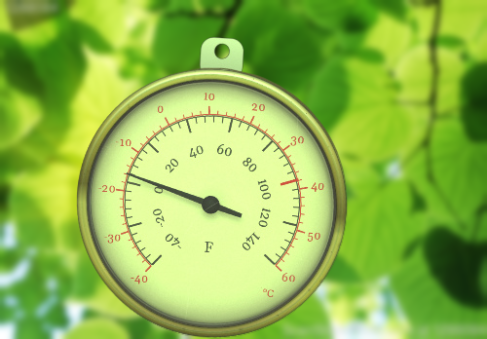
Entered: 4 °F
